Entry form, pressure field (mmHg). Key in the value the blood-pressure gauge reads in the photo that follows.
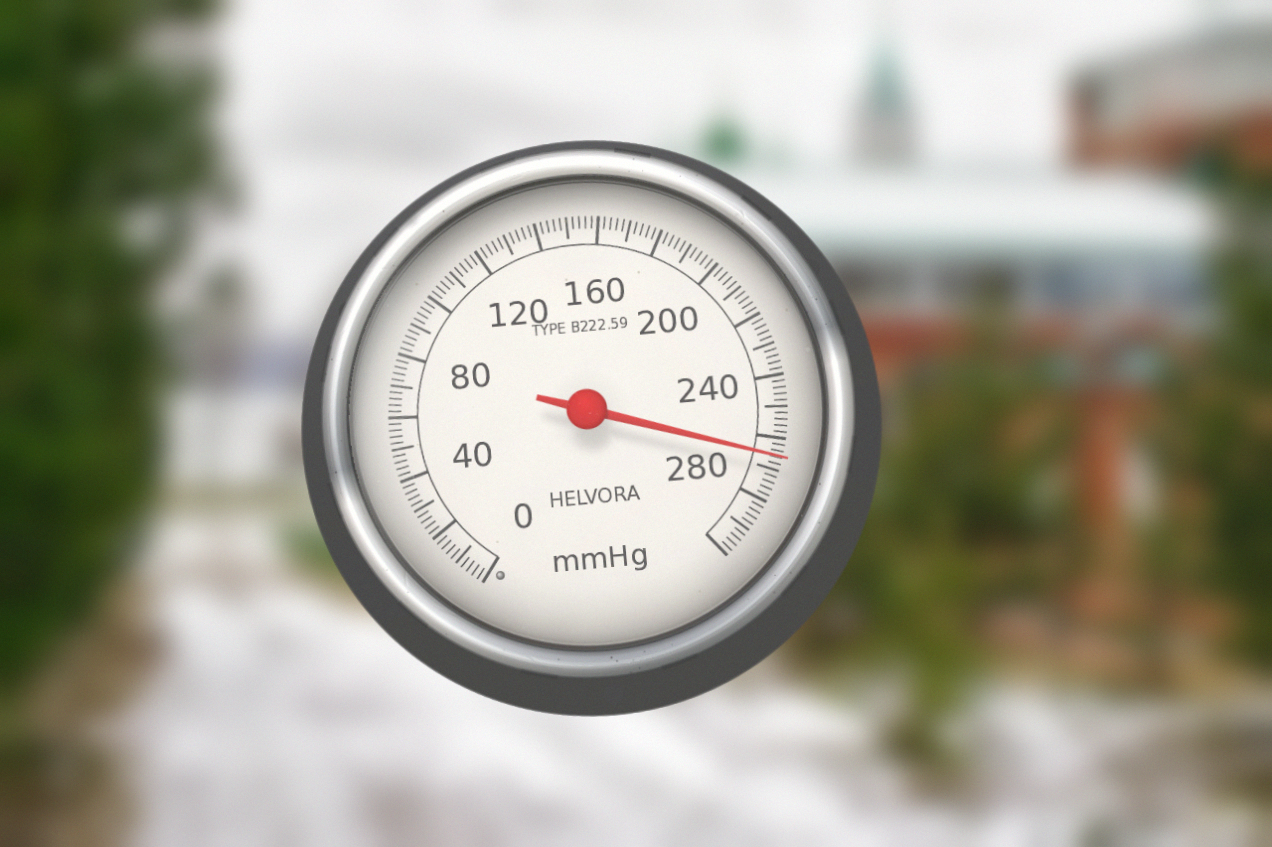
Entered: 266 mmHg
